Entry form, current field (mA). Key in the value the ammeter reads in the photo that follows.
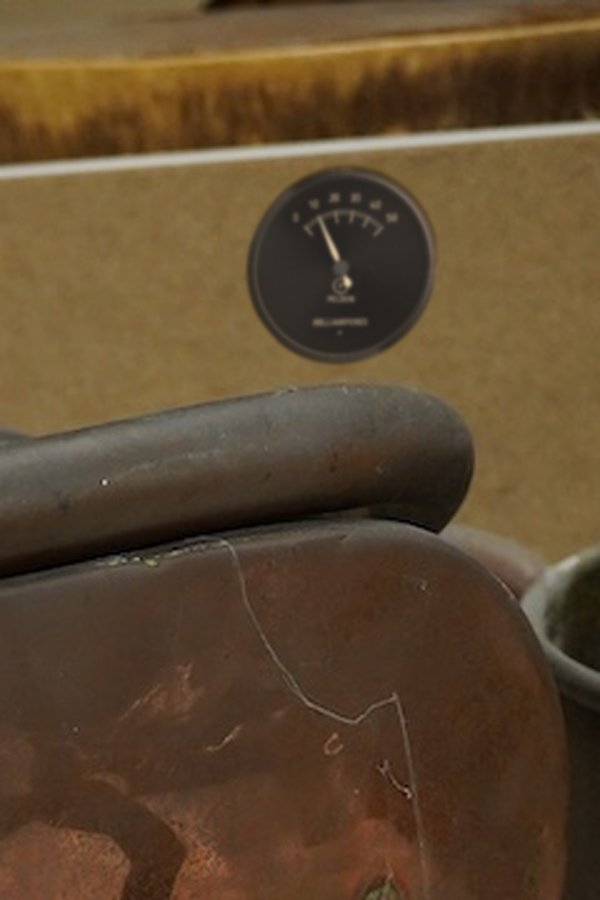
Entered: 10 mA
